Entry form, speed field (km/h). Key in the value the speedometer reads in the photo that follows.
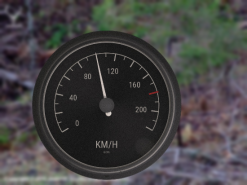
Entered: 100 km/h
